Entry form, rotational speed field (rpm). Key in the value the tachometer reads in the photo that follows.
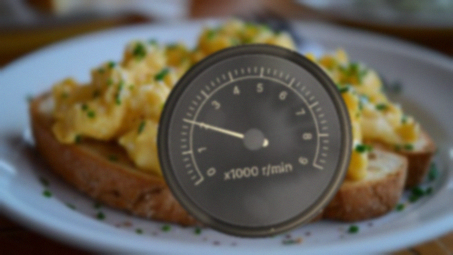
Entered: 2000 rpm
